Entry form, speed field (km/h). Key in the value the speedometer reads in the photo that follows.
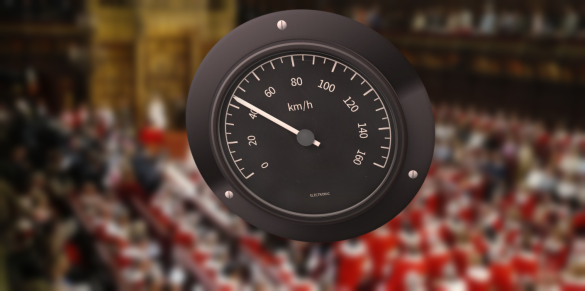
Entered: 45 km/h
